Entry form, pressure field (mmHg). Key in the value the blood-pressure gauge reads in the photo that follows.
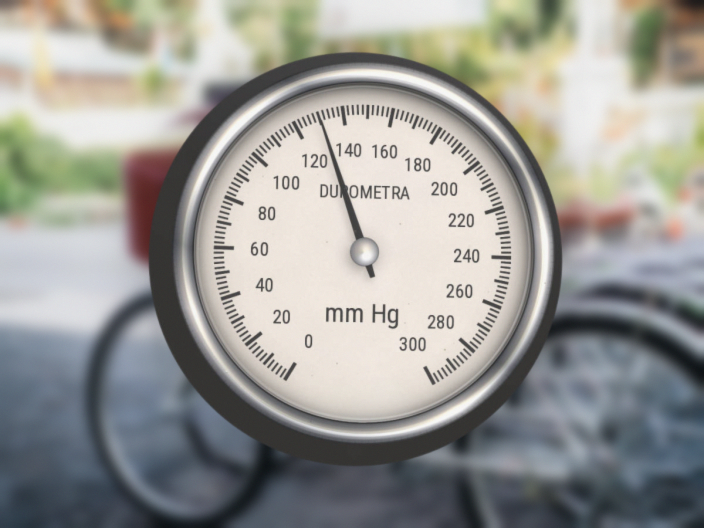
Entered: 130 mmHg
